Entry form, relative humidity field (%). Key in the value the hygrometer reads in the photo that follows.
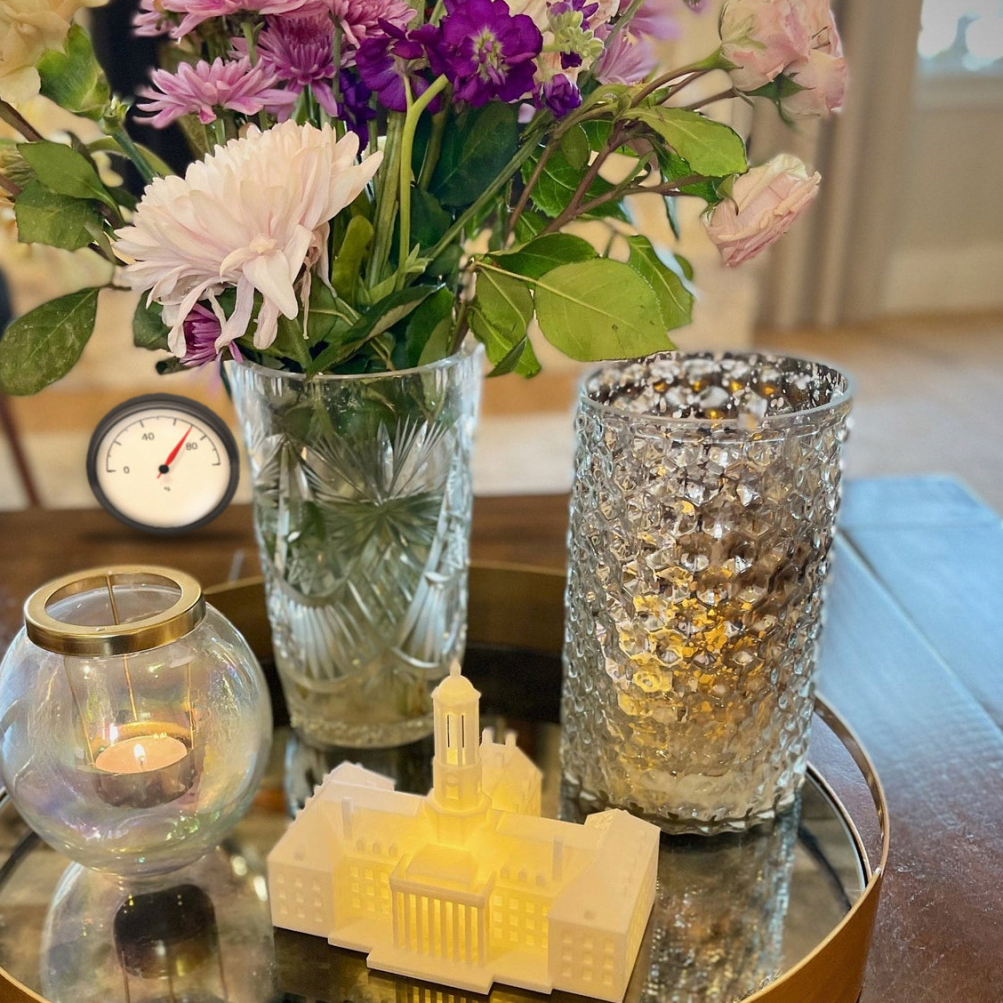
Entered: 70 %
